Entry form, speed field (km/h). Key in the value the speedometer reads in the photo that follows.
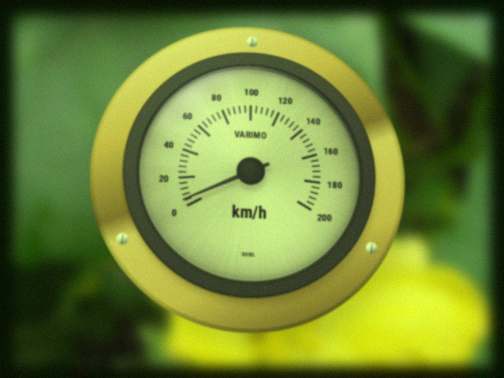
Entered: 4 km/h
